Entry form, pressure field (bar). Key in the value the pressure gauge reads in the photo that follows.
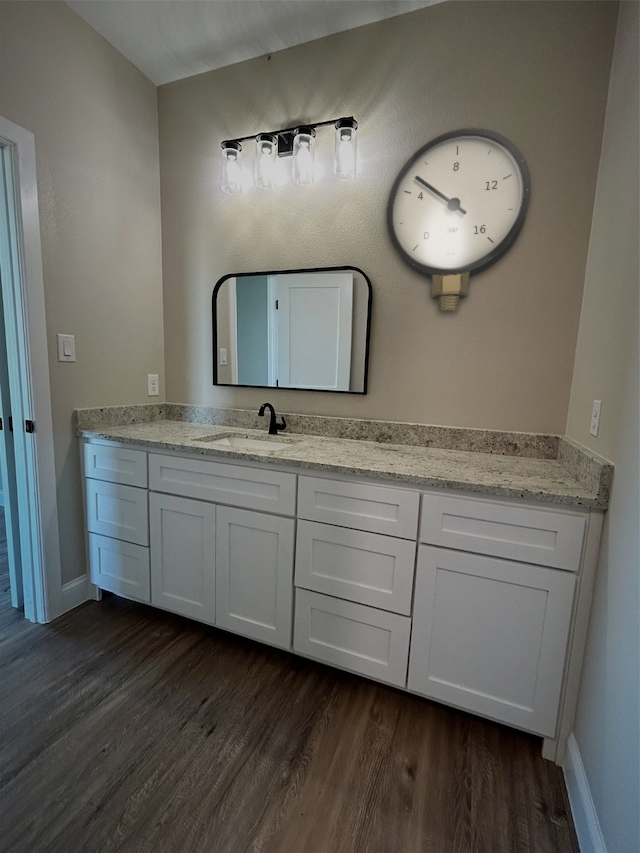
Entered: 5 bar
